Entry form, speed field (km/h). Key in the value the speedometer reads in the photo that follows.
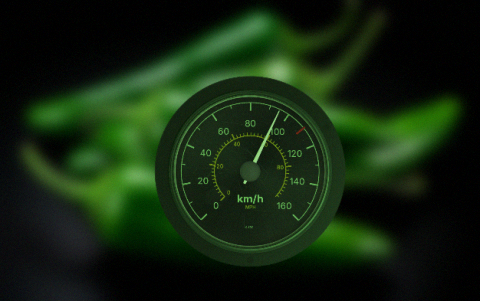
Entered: 95 km/h
